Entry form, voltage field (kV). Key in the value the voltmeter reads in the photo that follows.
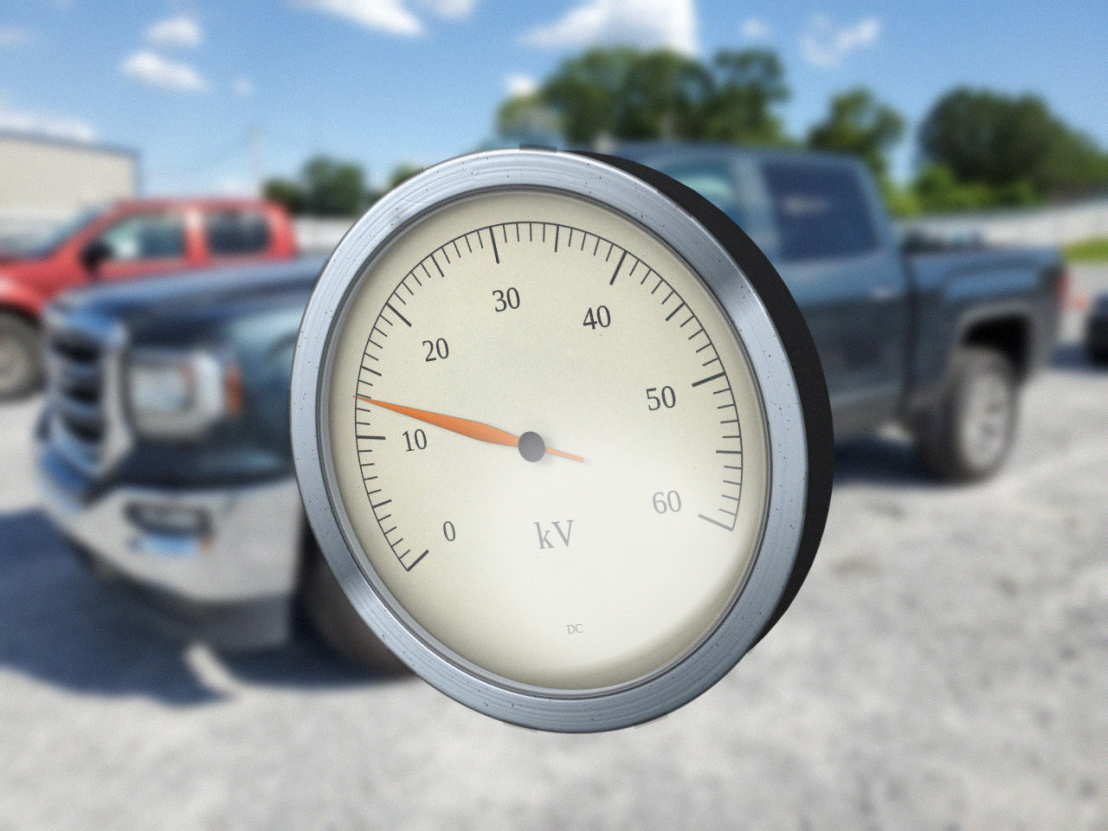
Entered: 13 kV
